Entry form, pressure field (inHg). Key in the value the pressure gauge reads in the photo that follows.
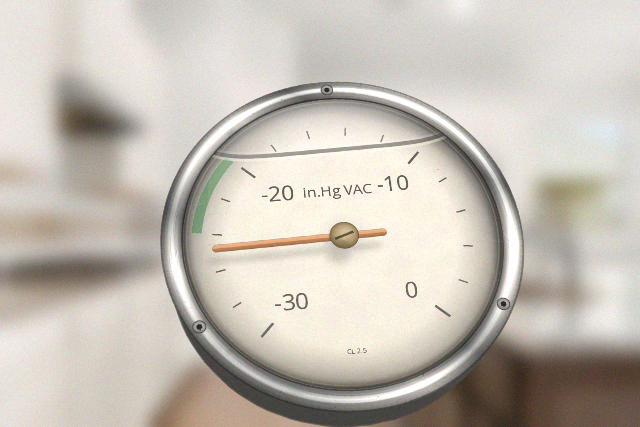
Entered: -25 inHg
